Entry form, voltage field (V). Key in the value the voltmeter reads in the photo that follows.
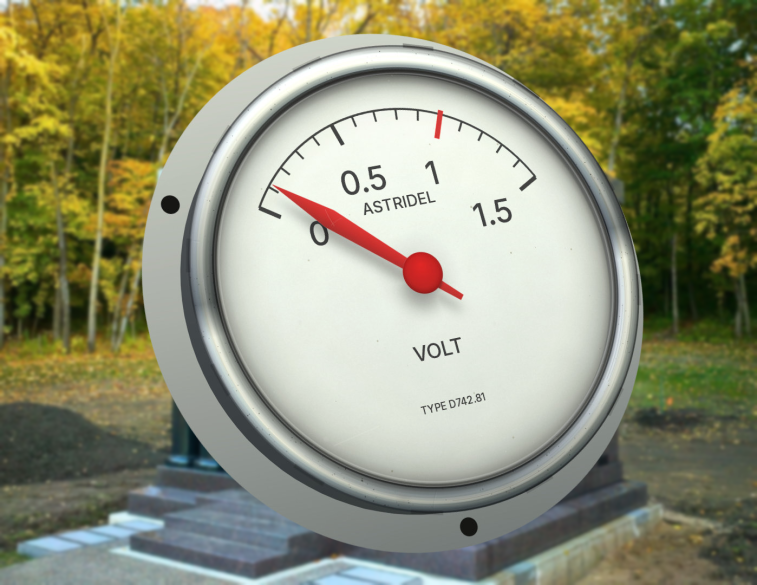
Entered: 0.1 V
